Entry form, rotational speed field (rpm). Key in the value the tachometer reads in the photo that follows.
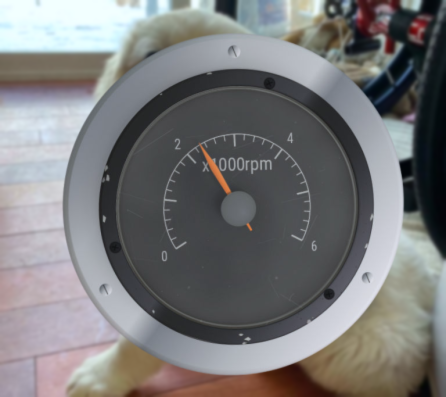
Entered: 2300 rpm
